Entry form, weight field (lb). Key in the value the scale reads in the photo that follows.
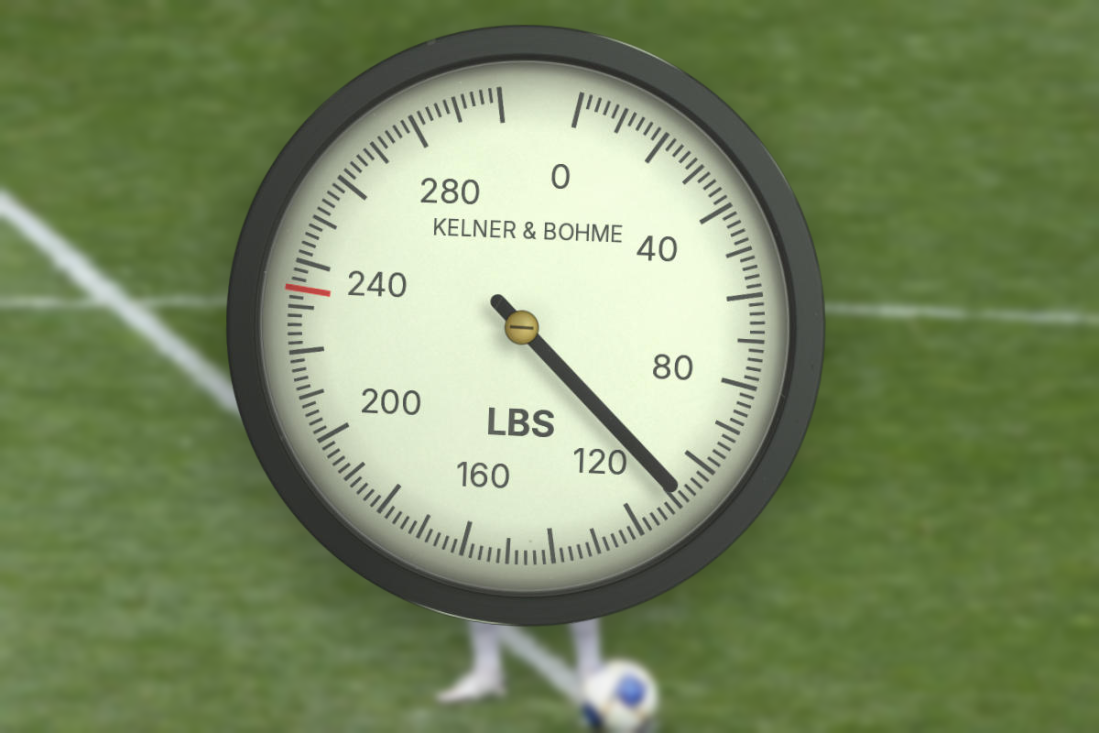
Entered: 108 lb
